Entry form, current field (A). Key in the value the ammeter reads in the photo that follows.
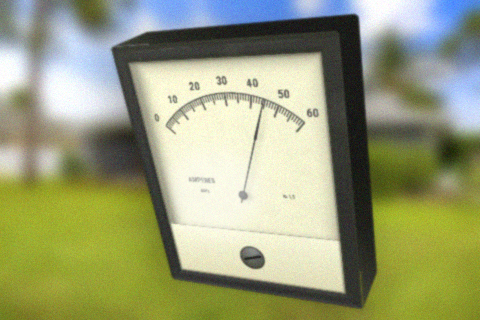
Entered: 45 A
